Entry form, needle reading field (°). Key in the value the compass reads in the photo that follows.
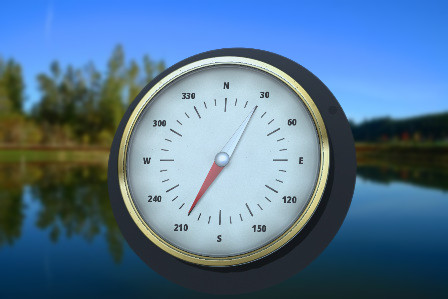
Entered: 210 °
